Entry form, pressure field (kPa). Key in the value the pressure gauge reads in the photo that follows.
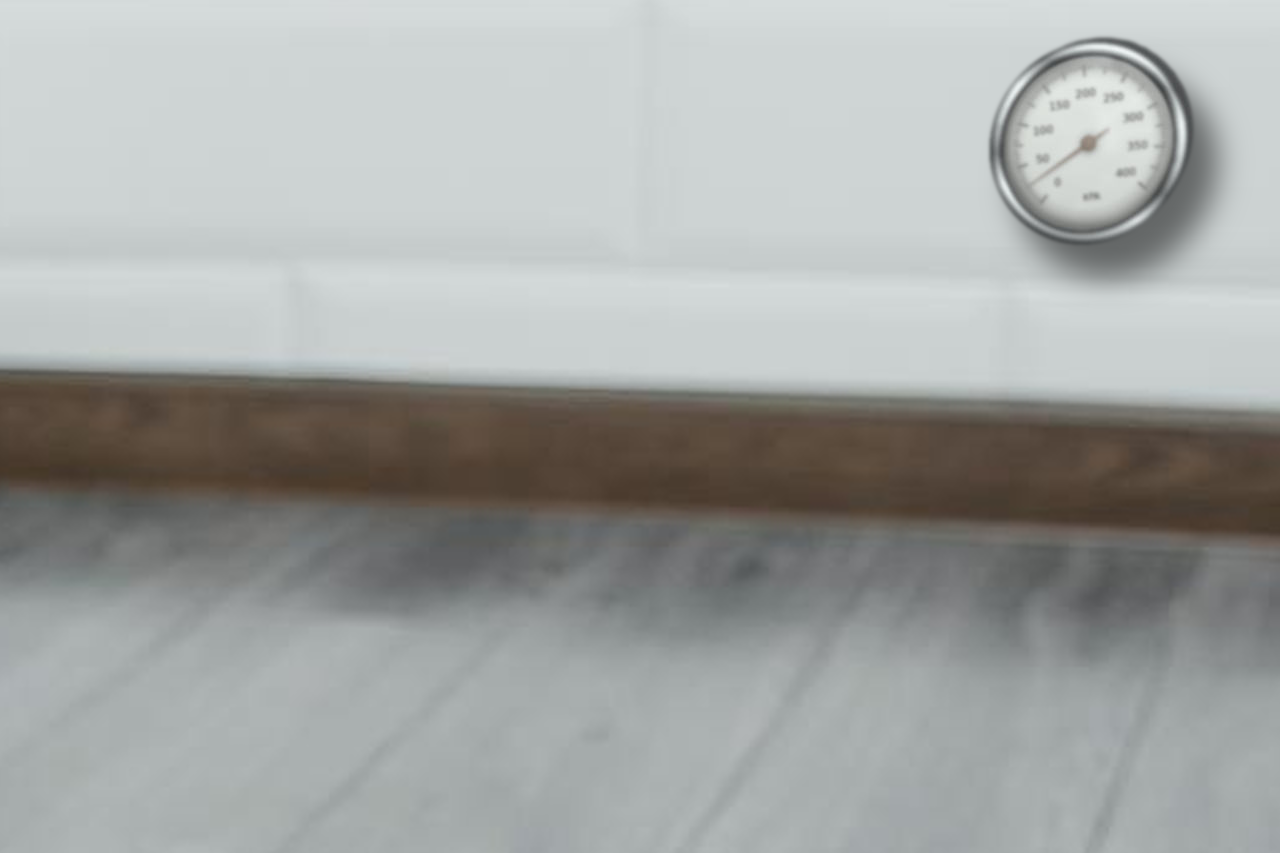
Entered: 25 kPa
